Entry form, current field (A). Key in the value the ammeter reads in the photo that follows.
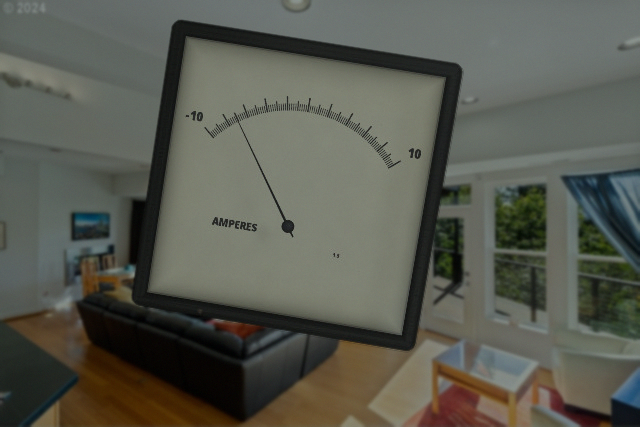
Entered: -7 A
